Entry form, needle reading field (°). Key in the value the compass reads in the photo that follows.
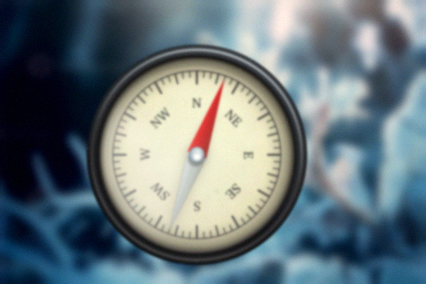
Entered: 20 °
